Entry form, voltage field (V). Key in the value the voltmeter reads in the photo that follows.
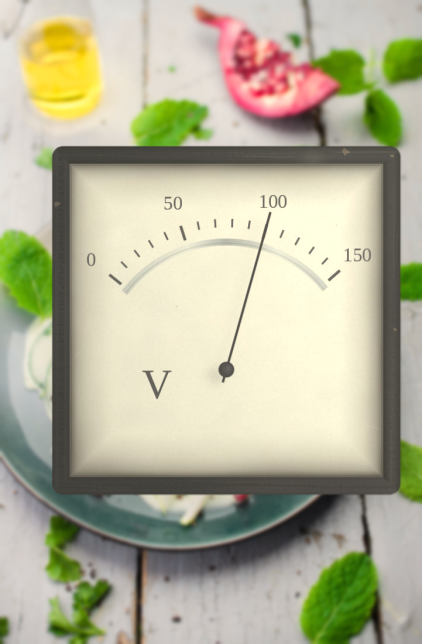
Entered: 100 V
